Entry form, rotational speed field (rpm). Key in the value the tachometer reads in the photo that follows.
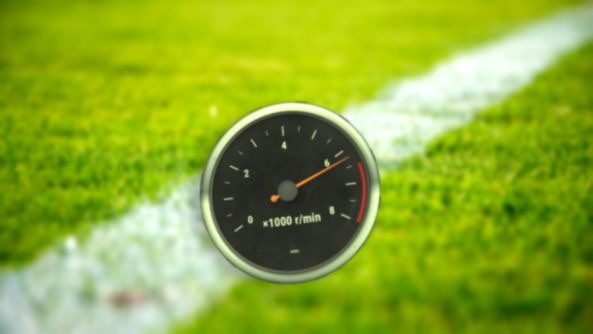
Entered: 6250 rpm
